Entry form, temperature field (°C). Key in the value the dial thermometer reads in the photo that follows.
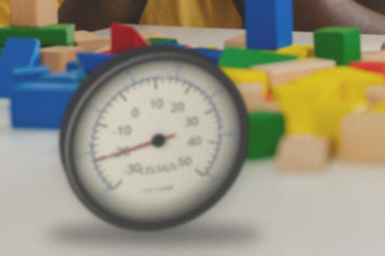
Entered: -20 °C
